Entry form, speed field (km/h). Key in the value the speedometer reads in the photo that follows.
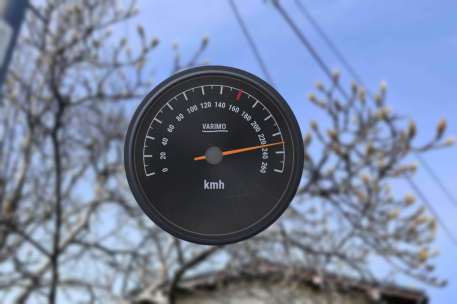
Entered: 230 km/h
